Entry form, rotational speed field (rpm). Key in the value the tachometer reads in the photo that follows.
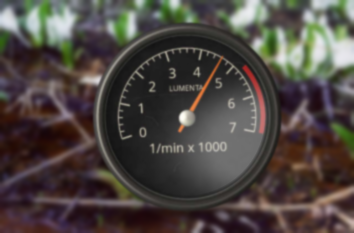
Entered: 4600 rpm
